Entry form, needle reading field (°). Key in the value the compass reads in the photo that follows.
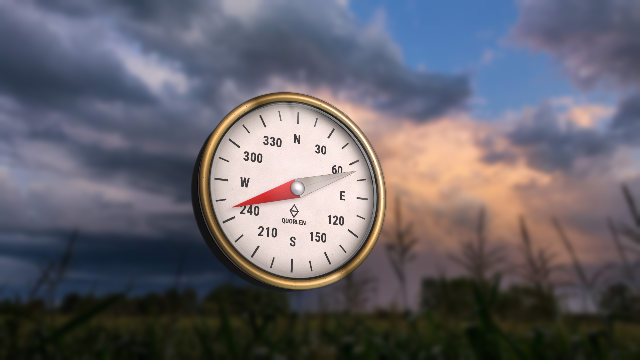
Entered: 247.5 °
